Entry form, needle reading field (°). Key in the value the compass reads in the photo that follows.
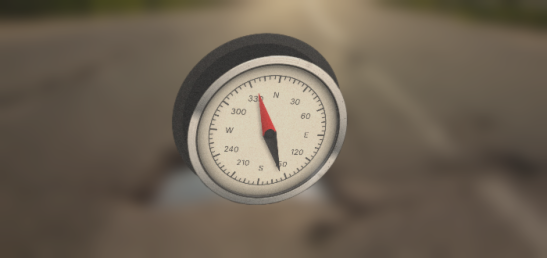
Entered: 335 °
